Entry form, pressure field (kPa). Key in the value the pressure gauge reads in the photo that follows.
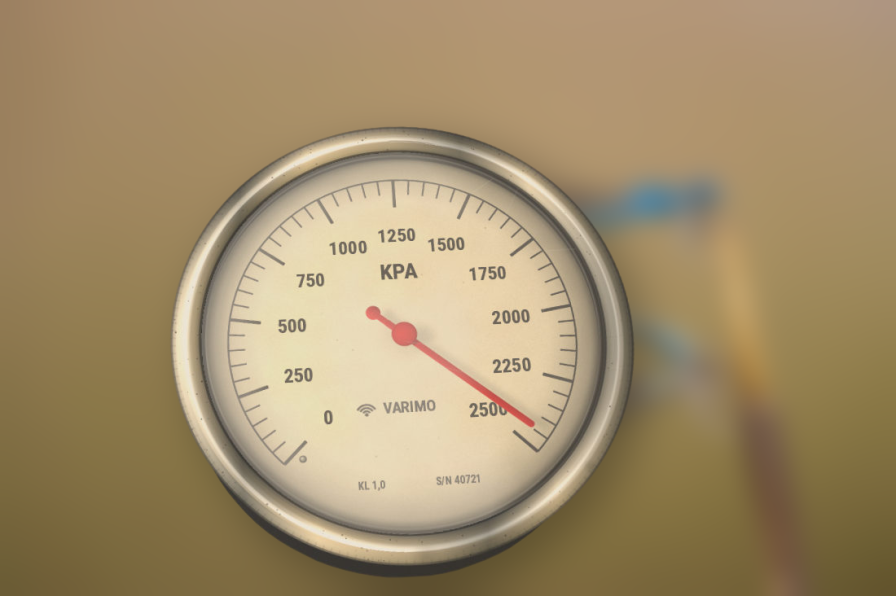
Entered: 2450 kPa
